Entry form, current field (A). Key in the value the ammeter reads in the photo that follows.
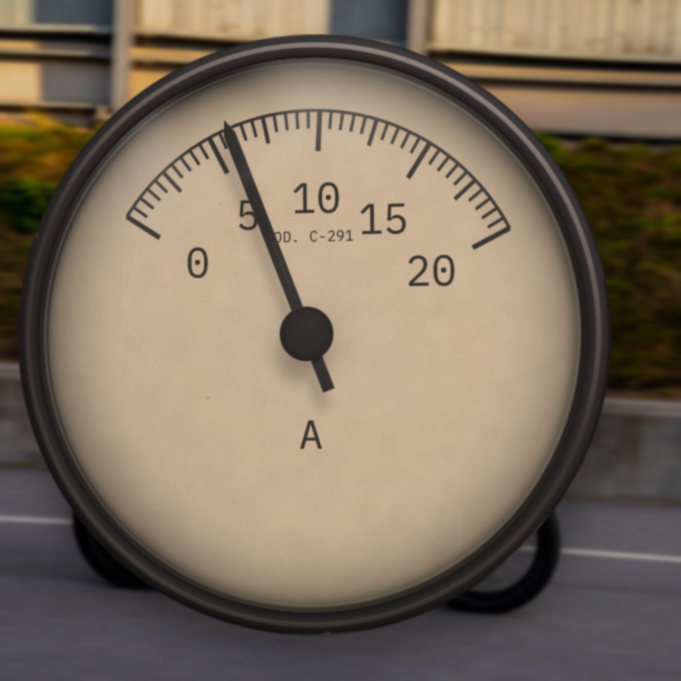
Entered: 6 A
